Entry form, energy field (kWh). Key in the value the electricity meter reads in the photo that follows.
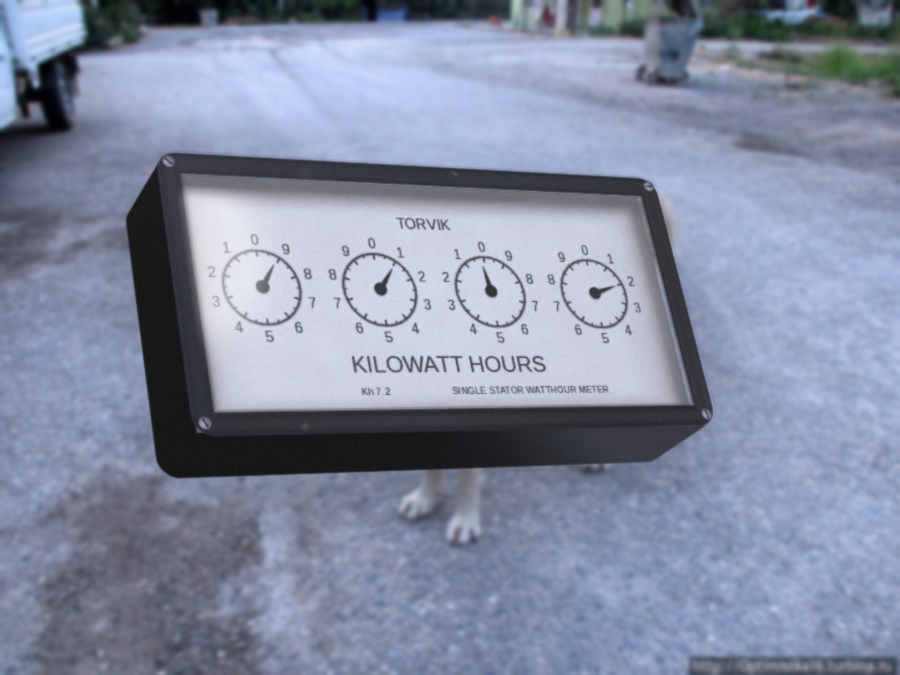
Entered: 9102 kWh
